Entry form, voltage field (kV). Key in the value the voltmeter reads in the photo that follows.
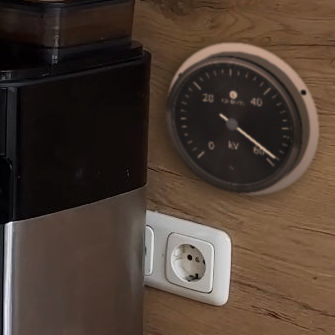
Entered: 58 kV
